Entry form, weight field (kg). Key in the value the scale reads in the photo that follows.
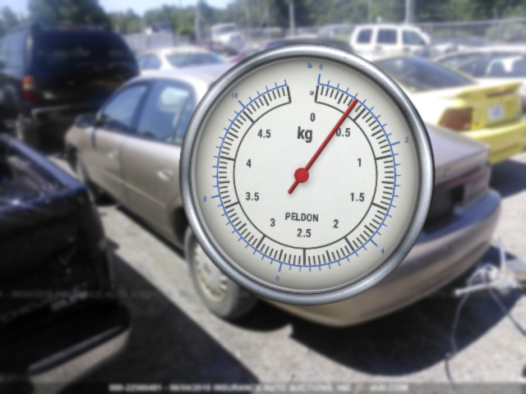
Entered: 0.4 kg
